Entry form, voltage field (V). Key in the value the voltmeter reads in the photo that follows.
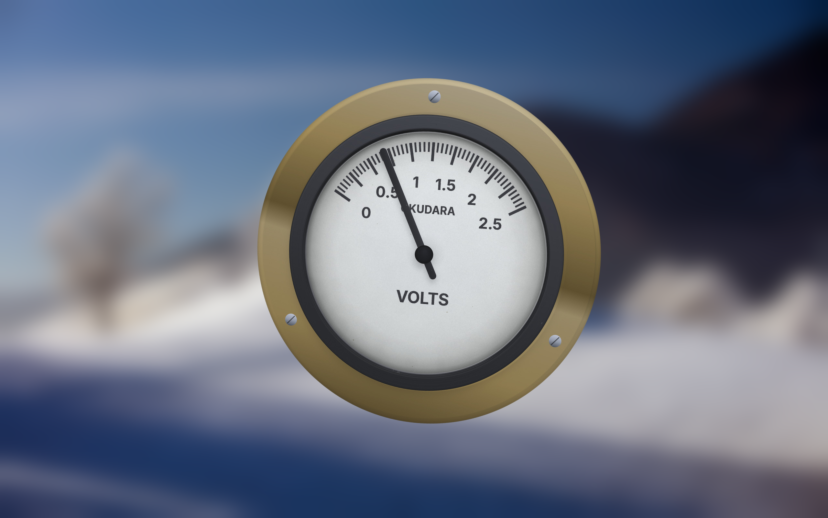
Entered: 0.7 V
